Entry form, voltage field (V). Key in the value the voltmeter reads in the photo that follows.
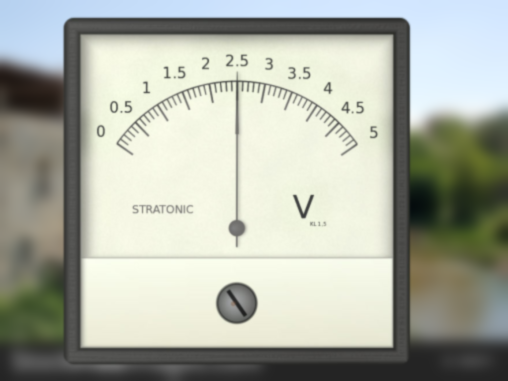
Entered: 2.5 V
